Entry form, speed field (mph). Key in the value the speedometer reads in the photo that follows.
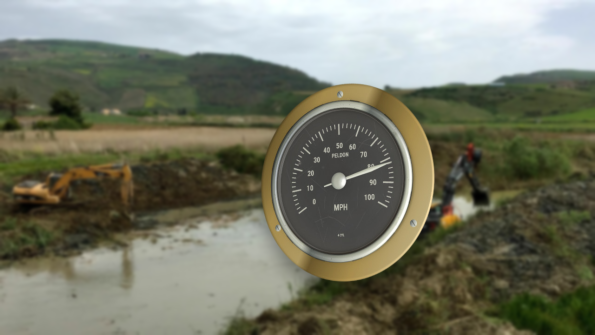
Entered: 82 mph
